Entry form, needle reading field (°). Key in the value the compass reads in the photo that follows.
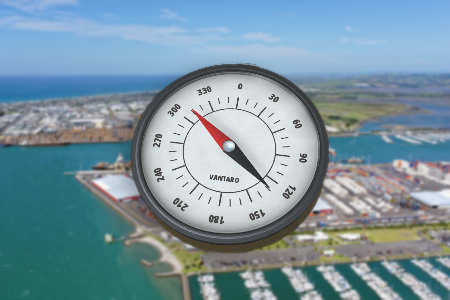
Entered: 310 °
